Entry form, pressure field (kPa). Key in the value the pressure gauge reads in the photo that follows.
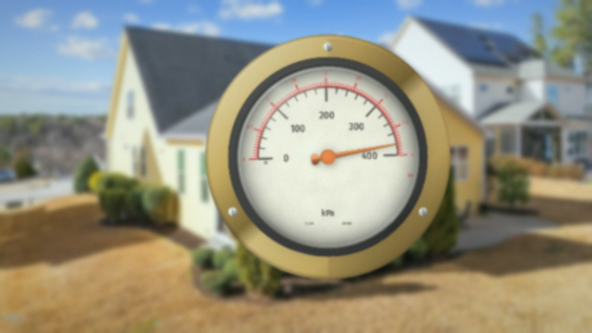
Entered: 380 kPa
